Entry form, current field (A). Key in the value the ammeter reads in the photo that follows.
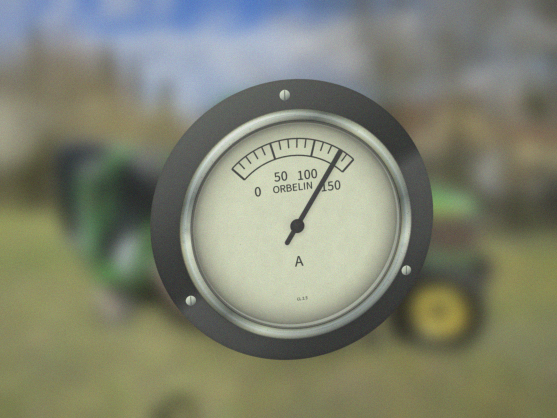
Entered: 130 A
